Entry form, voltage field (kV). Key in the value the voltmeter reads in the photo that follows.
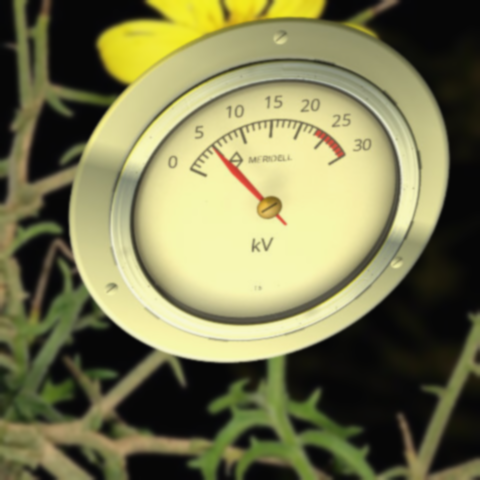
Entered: 5 kV
